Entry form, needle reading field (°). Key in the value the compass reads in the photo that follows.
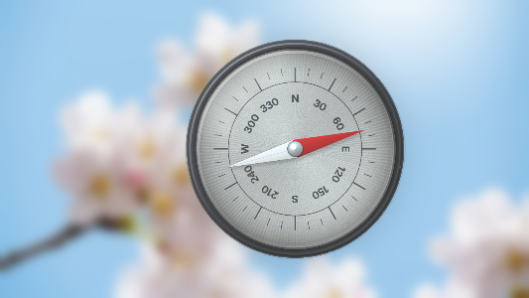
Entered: 75 °
